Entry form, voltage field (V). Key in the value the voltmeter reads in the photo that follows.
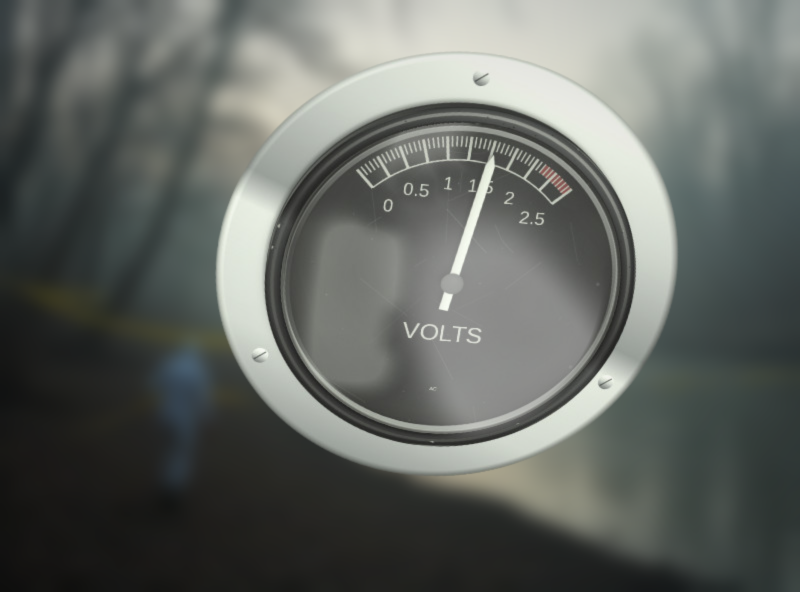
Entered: 1.5 V
